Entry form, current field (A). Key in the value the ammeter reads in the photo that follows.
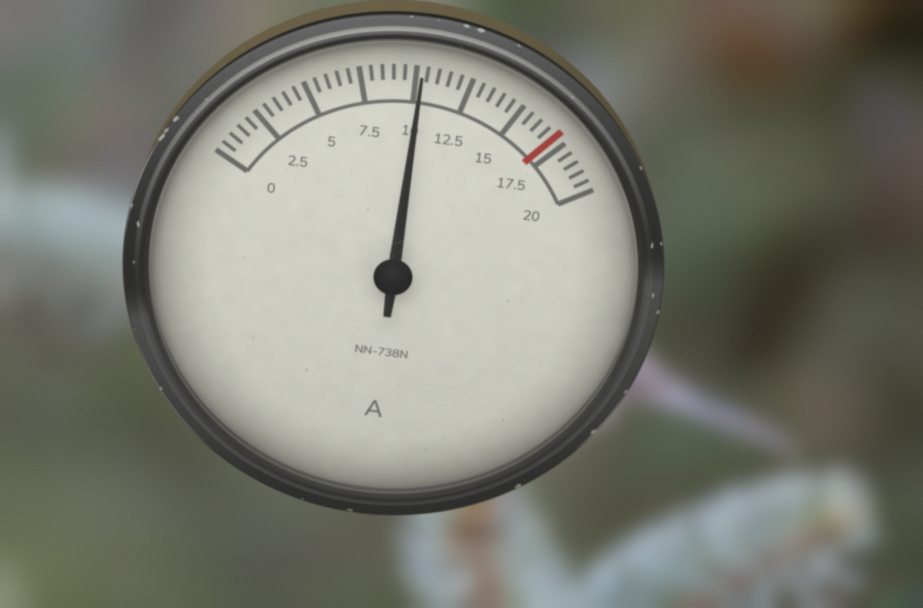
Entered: 10.25 A
